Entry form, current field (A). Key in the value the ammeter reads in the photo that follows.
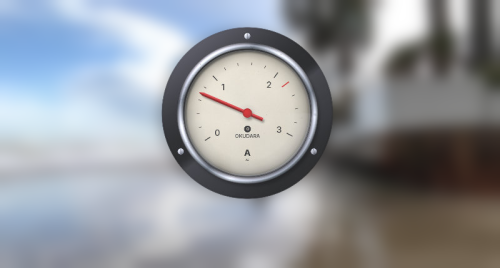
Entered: 0.7 A
